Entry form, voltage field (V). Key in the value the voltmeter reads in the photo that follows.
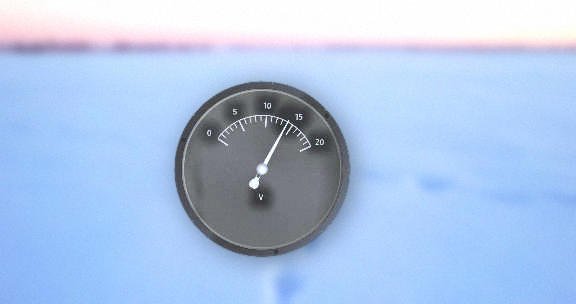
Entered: 14 V
